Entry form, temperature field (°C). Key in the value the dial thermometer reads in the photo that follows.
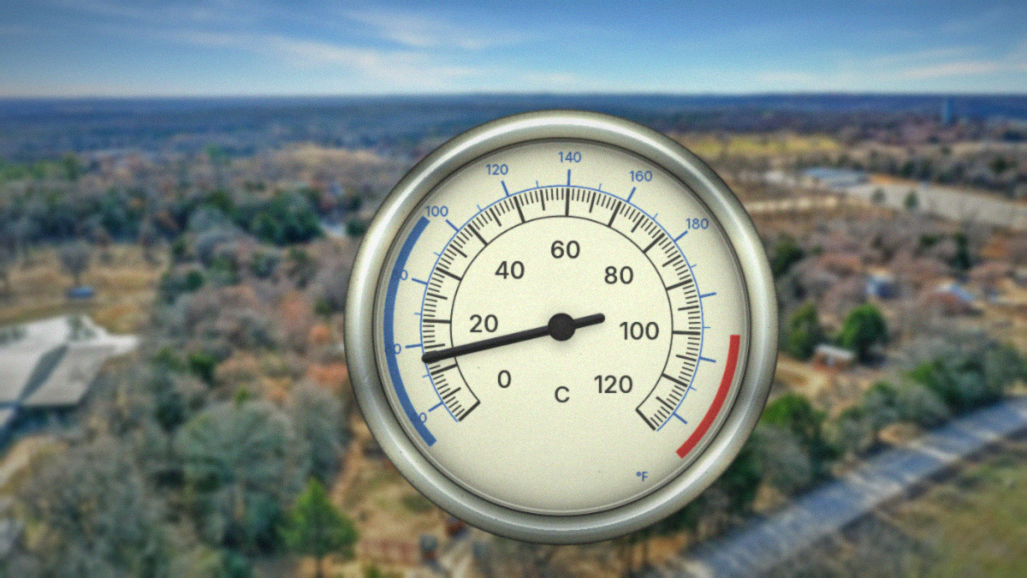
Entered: 13 °C
